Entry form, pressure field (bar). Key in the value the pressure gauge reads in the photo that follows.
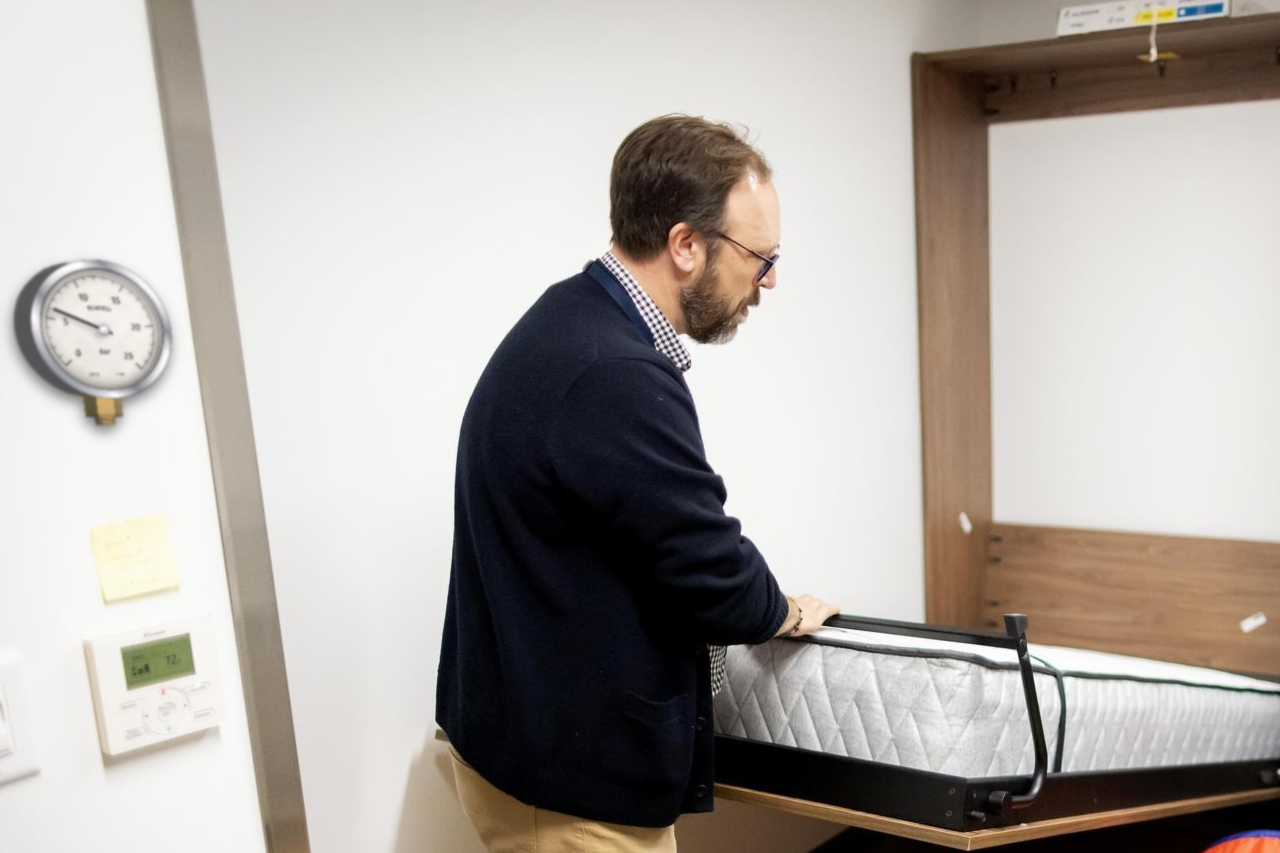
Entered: 6 bar
